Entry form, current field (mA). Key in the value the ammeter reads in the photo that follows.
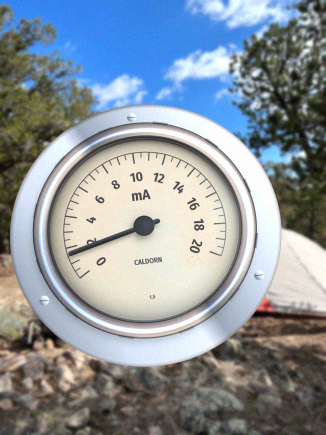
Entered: 1.5 mA
